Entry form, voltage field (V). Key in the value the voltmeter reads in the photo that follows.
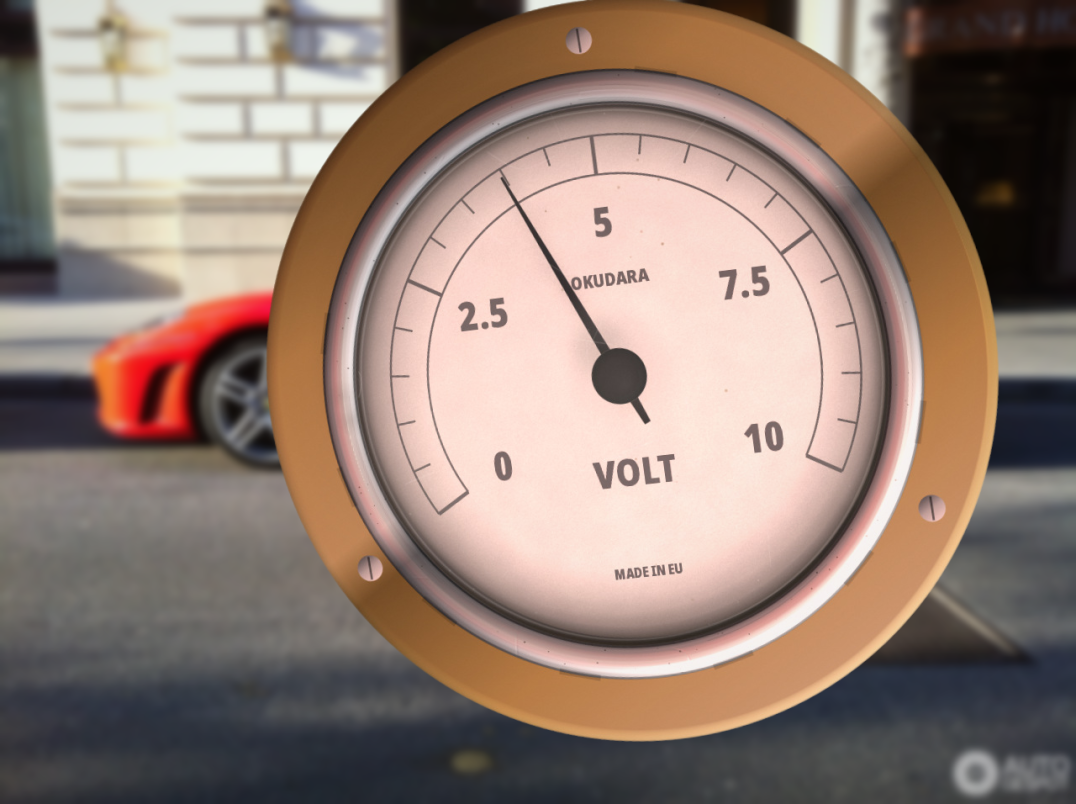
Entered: 4 V
